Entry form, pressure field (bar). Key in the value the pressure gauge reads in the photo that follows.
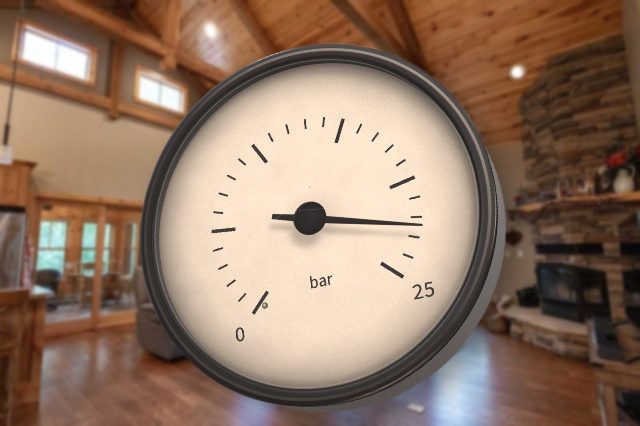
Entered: 22.5 bar
